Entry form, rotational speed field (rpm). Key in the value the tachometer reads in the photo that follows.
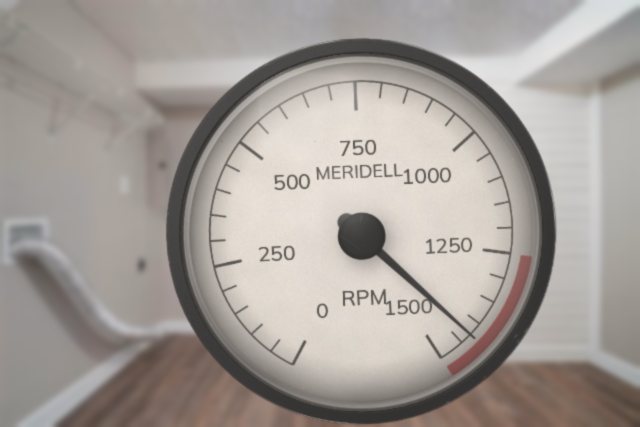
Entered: 1425 rpm
